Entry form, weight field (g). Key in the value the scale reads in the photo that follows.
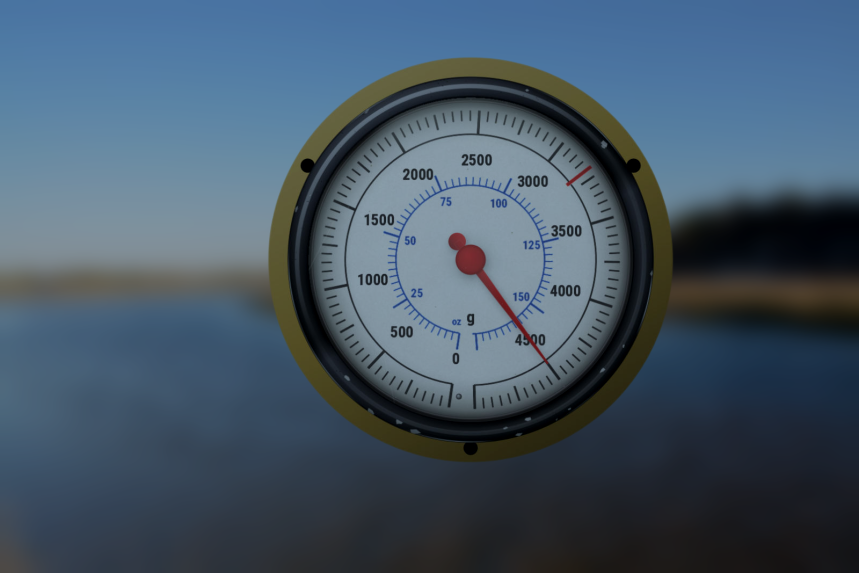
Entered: 4500 g
